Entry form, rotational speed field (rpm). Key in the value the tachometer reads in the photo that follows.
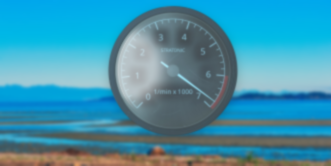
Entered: 6800 rpm
